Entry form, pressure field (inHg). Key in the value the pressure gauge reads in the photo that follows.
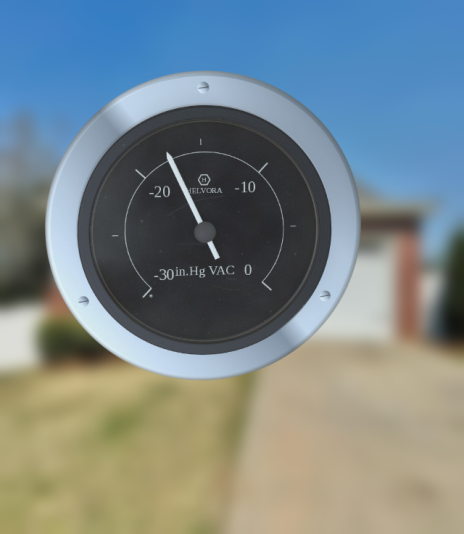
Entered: -17.5 inHg
